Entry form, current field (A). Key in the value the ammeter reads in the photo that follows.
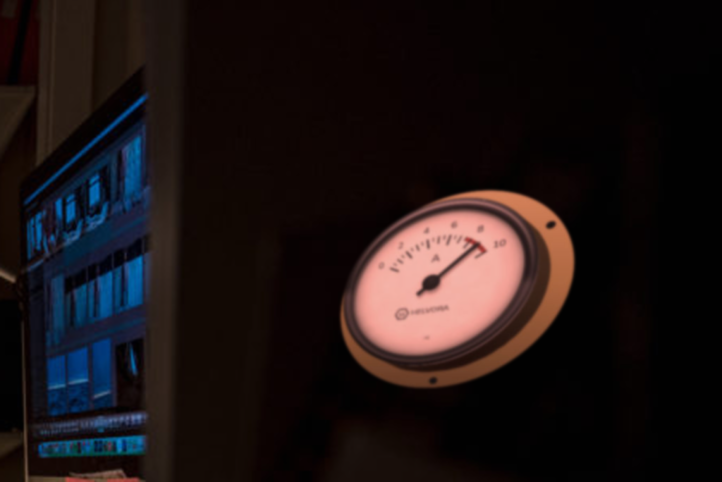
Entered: 9 A
